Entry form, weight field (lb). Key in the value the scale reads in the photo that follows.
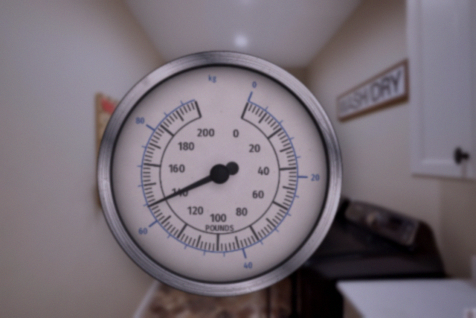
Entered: 140 lb
